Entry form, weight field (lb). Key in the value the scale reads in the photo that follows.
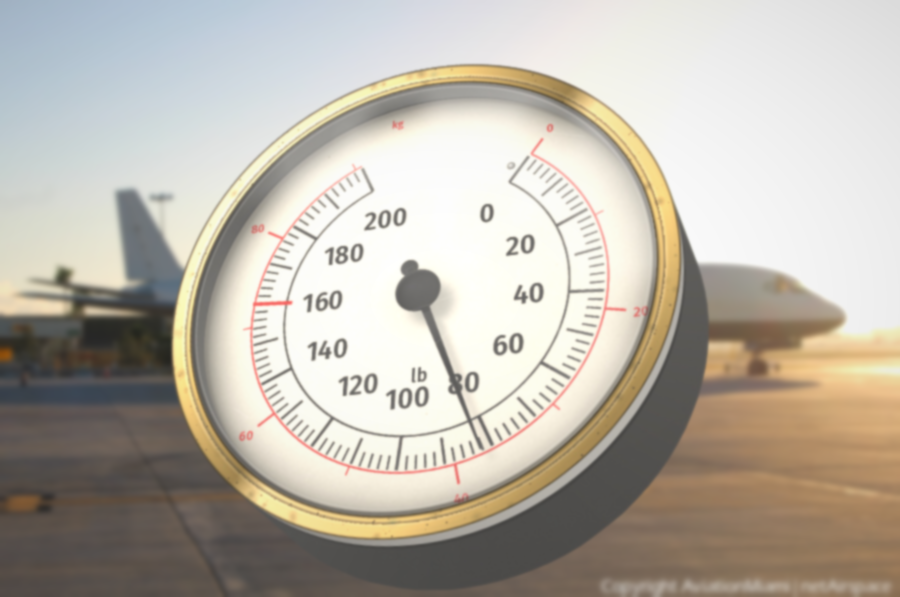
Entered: 82 lb
